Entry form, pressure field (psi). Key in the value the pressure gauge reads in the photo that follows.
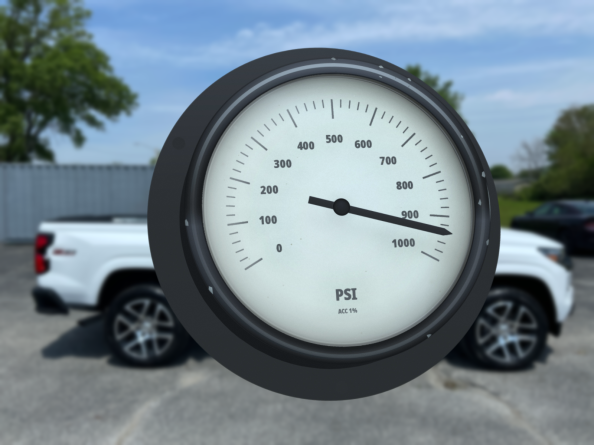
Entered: 940 psi
